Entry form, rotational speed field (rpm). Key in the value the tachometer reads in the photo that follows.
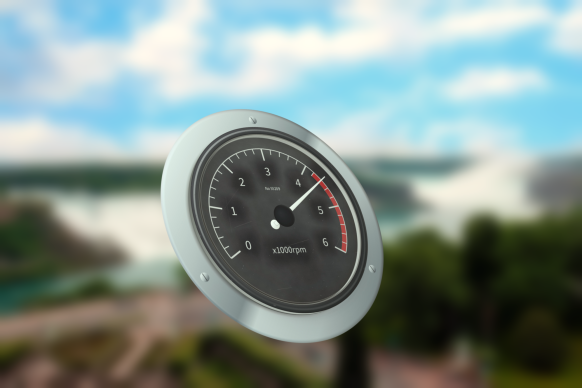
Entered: 4400 rpm
